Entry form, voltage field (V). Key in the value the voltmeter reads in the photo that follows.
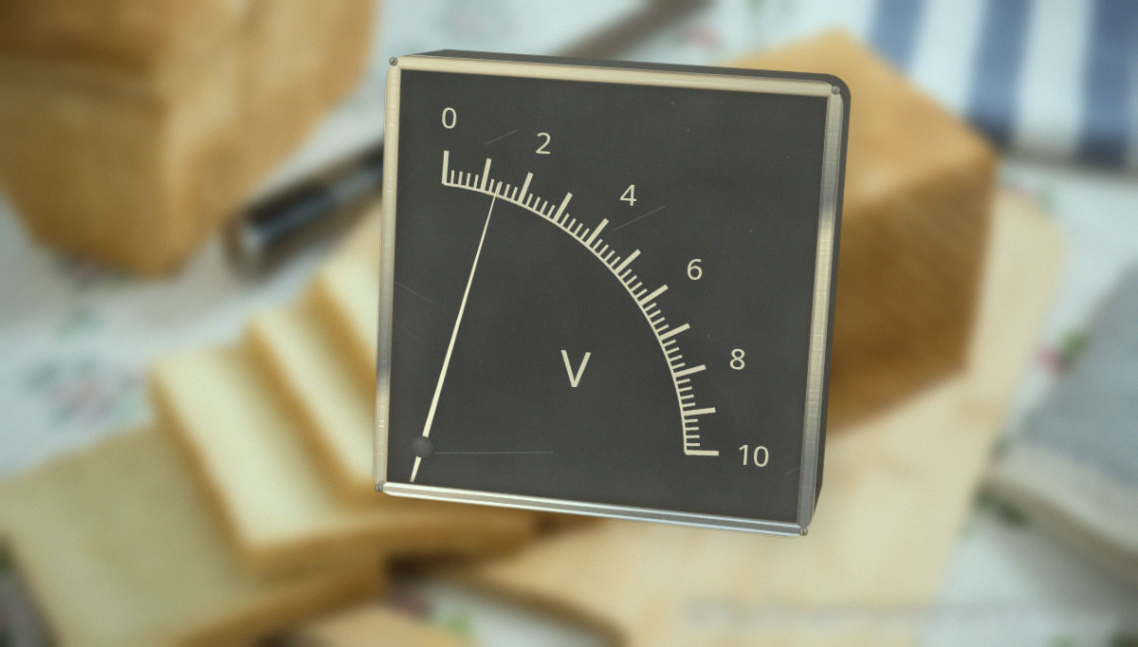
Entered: 1.4 V
